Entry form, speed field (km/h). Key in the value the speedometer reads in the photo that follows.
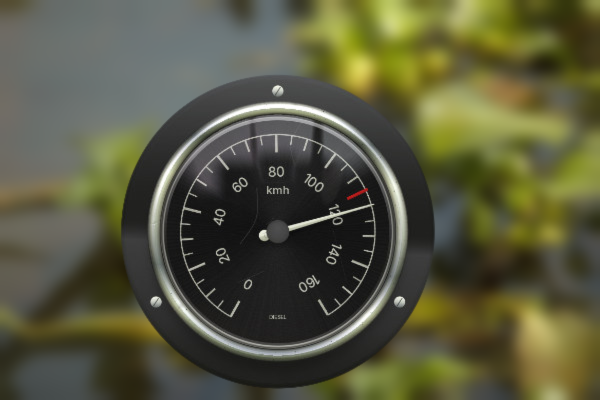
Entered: 120 km/h
